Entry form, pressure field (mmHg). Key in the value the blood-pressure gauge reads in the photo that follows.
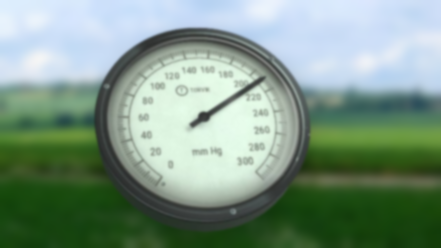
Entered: 210 mmHg
